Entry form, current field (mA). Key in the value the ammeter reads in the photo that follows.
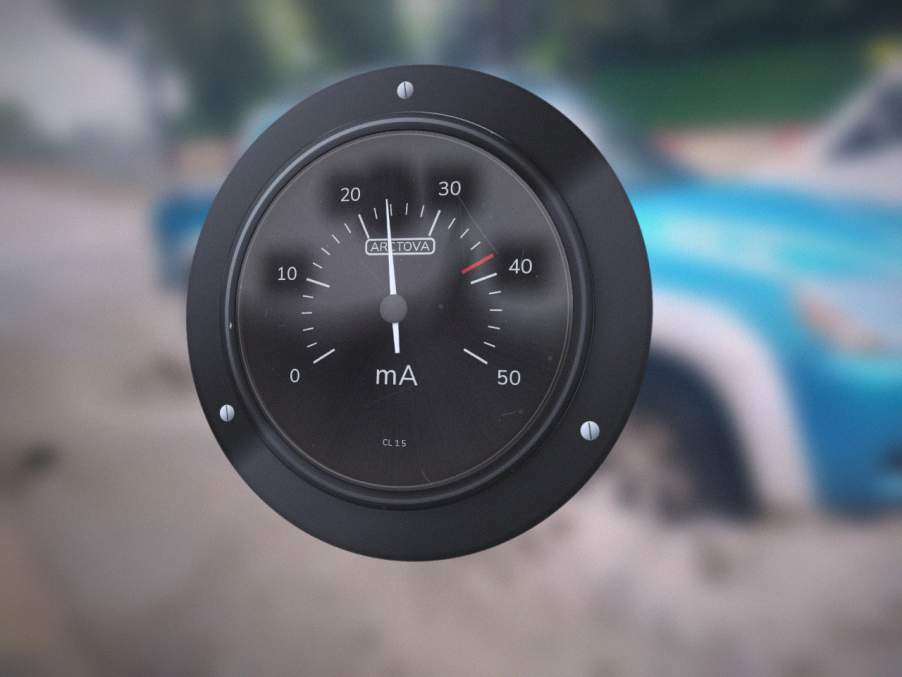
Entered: 24 mA
